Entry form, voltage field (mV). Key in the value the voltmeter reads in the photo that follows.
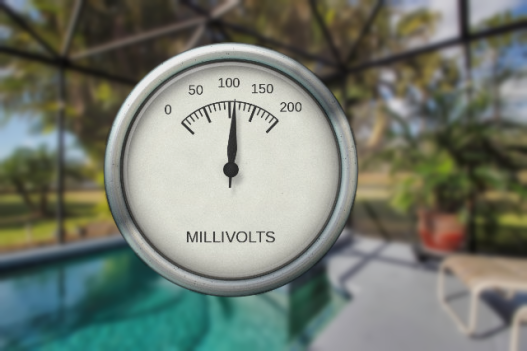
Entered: 110 mV
